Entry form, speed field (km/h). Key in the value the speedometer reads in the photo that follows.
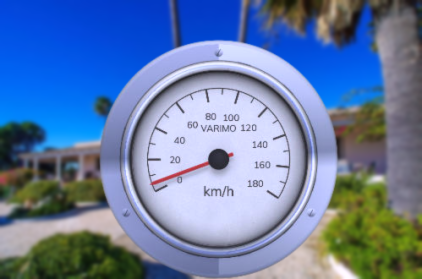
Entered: 5 km/h
